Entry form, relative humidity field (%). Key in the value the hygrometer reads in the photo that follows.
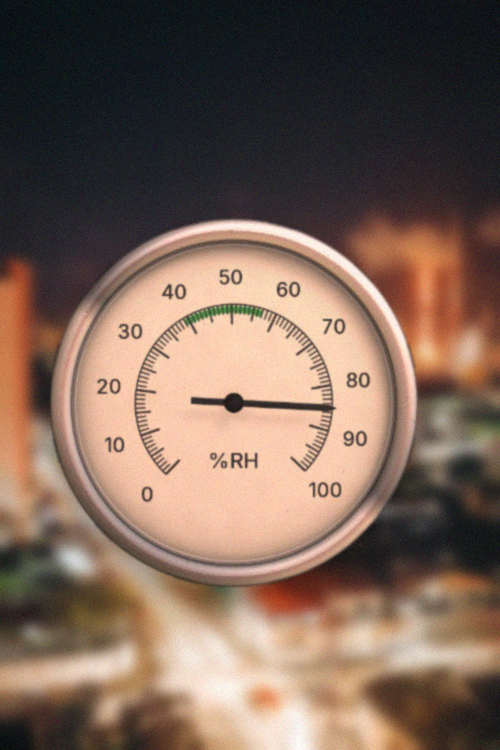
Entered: 85 %
